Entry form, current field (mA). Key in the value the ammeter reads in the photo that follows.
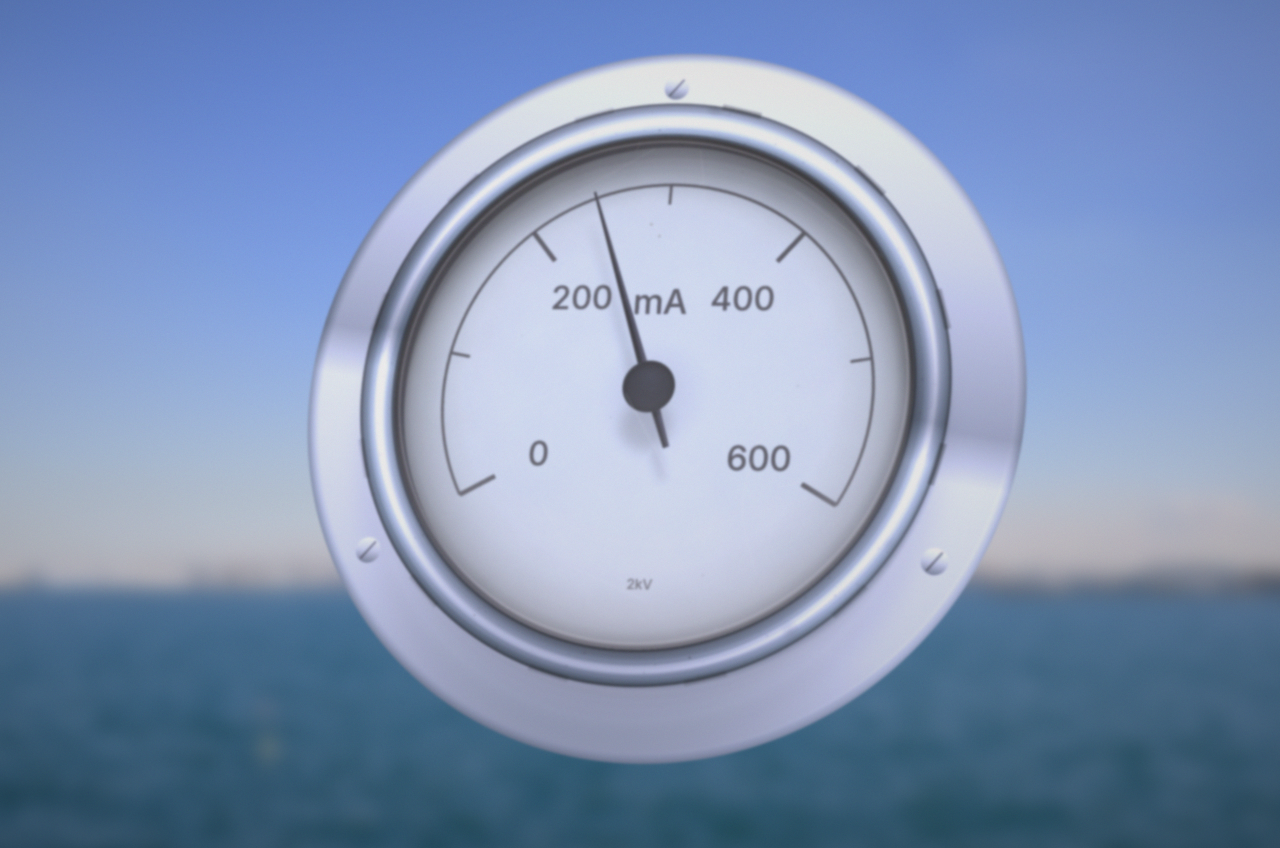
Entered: 250 mA
